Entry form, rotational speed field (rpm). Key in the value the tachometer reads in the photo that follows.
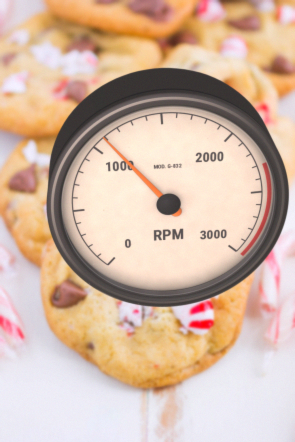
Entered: 1100 rpm
